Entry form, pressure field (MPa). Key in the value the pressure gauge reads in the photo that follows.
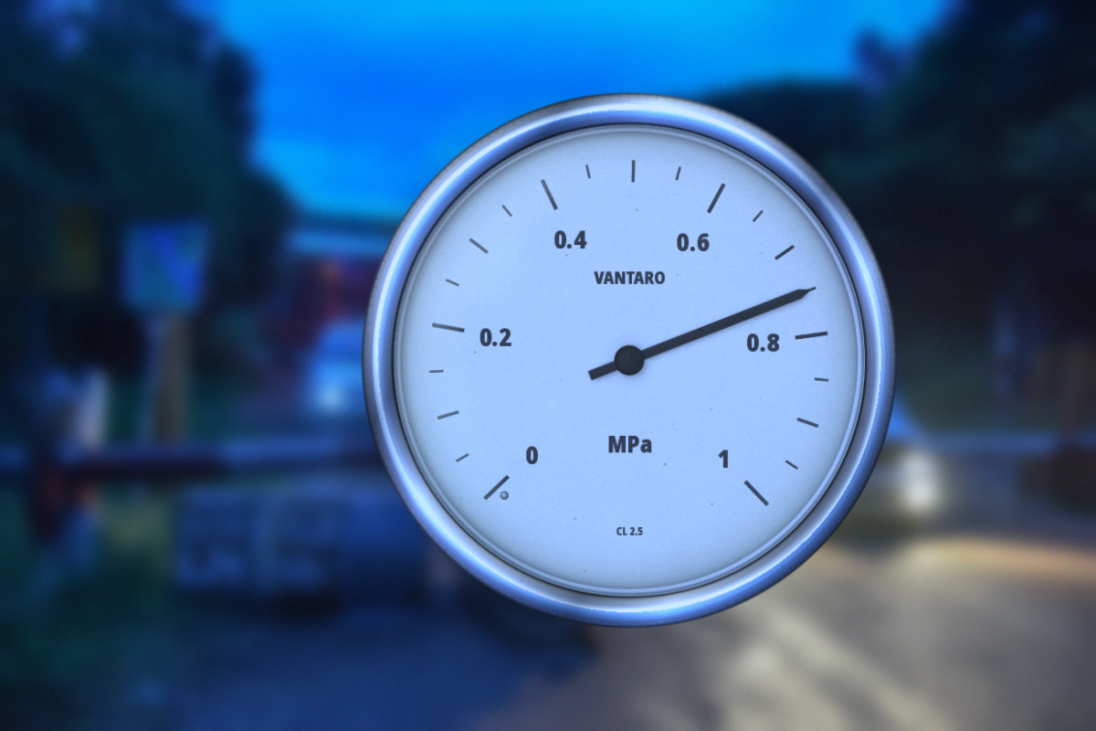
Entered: 0.75 MPa
